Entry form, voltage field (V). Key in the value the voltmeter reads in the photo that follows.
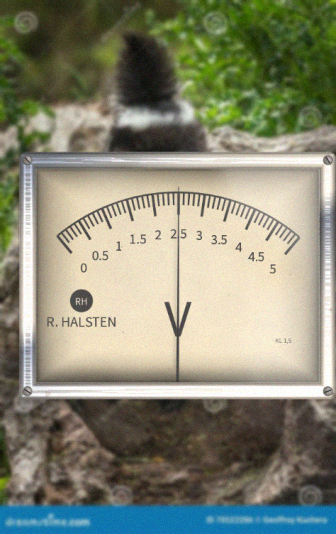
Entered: 2.5 V
